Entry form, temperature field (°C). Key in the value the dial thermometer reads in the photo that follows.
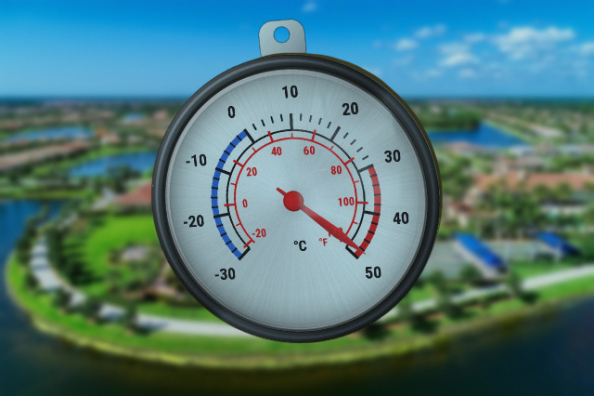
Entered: 48 °C
